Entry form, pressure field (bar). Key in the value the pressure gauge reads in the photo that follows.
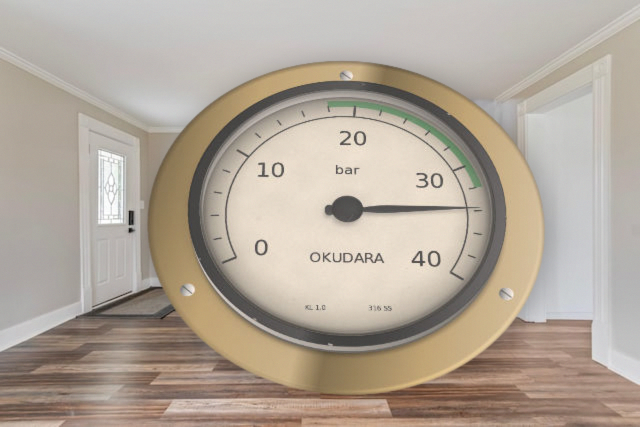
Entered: 34 bar
